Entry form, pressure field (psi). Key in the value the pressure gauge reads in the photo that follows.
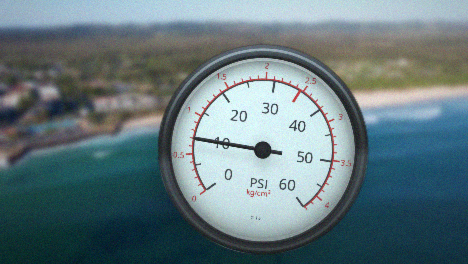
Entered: 10 psi
